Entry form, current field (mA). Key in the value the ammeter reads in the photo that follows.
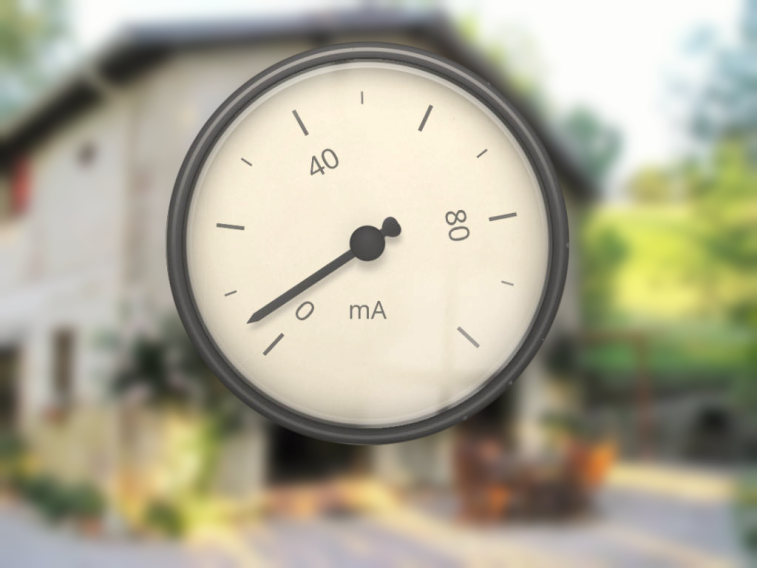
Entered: 5 mA
